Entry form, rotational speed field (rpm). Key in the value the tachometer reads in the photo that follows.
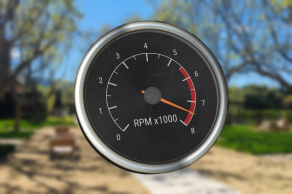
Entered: 7500 rpm
